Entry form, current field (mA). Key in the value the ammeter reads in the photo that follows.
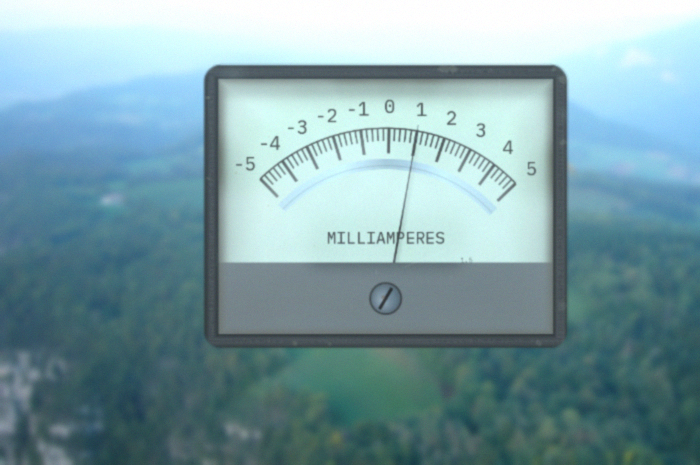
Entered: 1 mA
